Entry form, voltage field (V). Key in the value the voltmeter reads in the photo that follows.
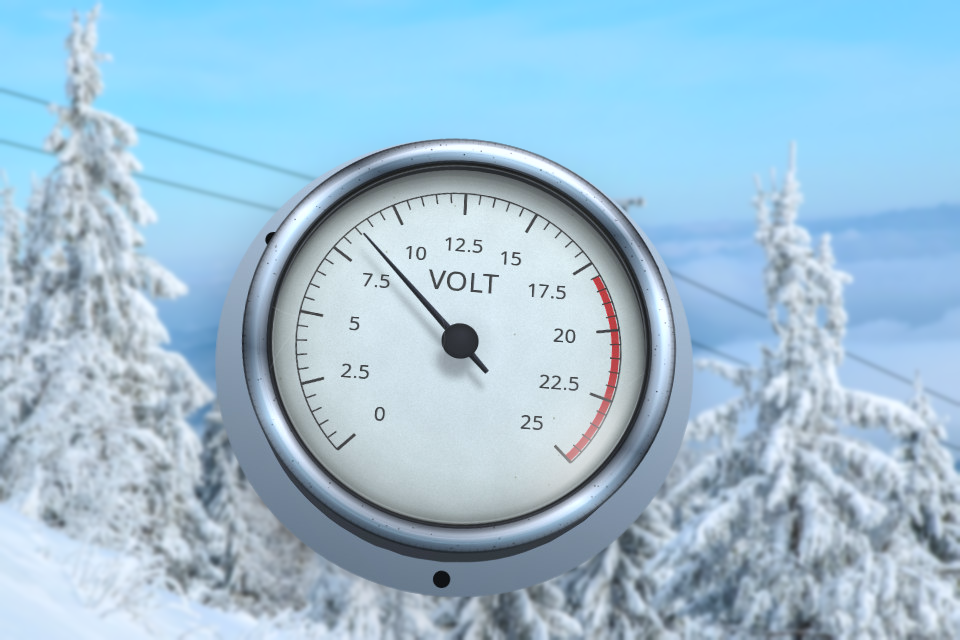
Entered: 8.5 V
